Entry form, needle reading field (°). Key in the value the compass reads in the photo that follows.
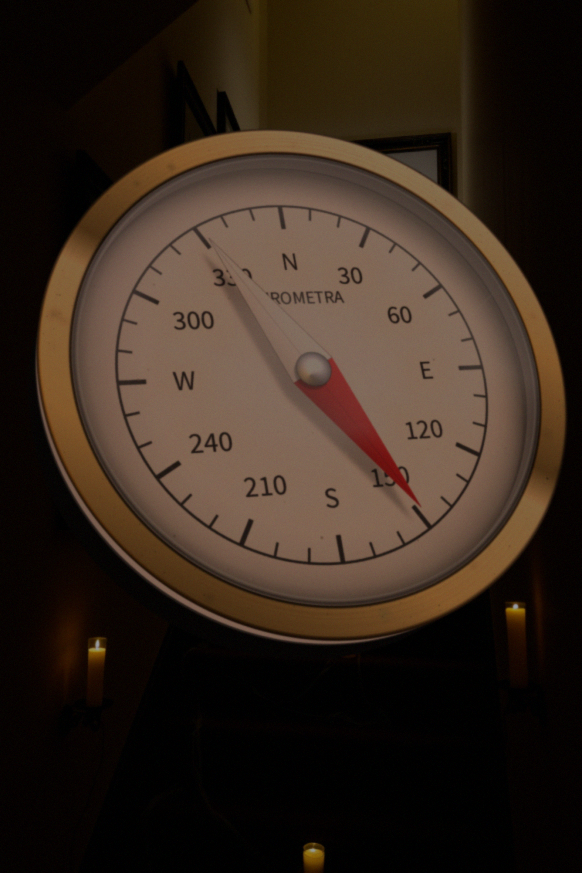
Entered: 150 °
